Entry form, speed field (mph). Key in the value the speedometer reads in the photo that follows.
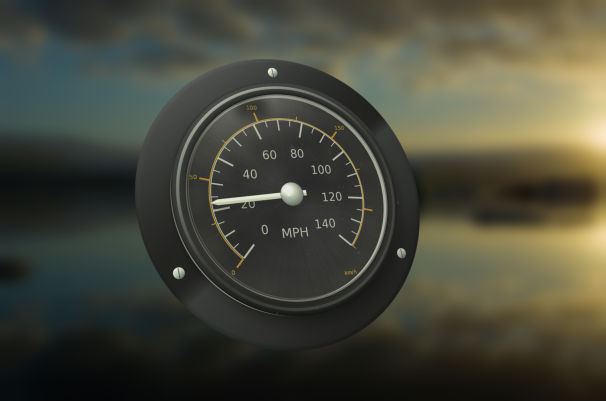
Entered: 22.5 mph
